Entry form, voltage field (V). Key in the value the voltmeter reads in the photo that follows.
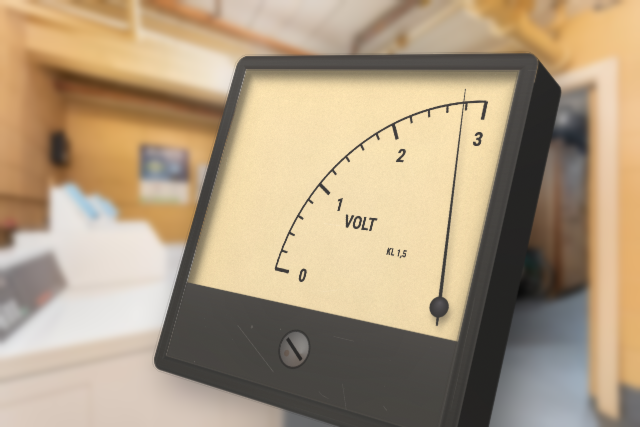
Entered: 2.8 V
